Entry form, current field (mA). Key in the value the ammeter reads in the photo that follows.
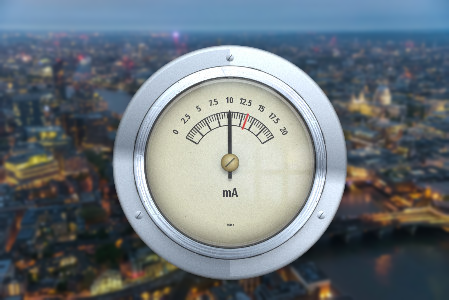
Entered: 10 mA
